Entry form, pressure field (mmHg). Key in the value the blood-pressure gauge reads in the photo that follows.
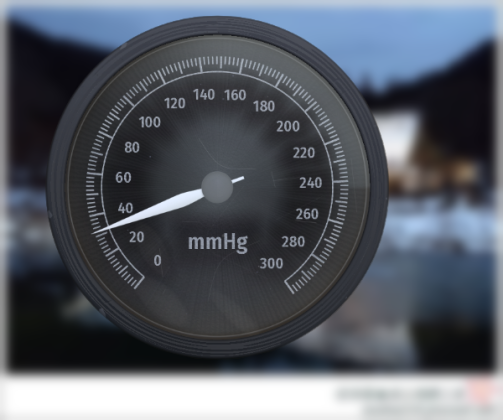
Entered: 32 mmHg
